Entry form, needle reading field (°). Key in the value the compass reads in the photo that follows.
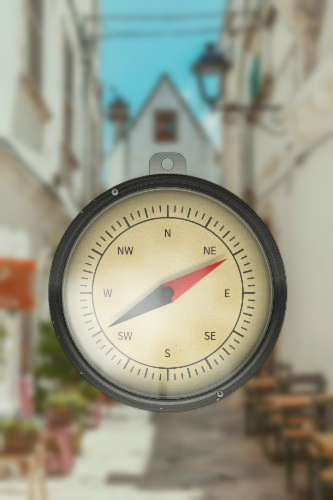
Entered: 60 °
